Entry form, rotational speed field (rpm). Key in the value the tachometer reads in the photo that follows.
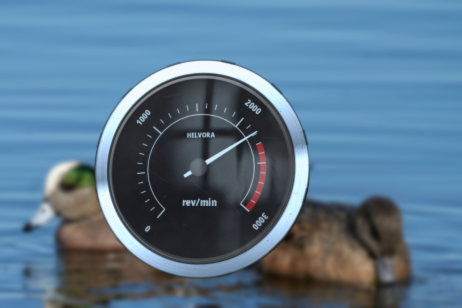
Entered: 2200 rpm
